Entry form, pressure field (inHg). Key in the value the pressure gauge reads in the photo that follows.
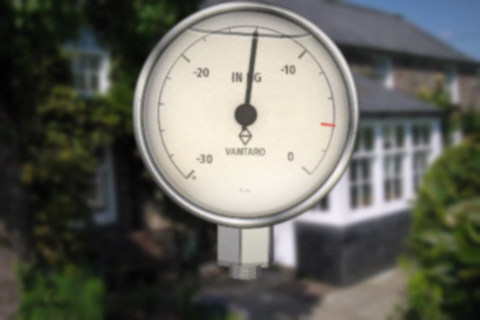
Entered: -14 inHg
